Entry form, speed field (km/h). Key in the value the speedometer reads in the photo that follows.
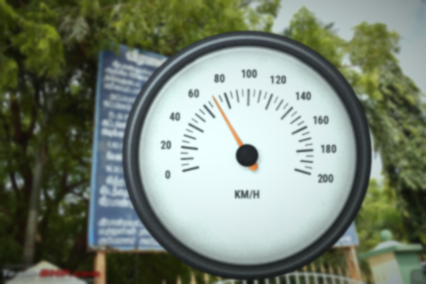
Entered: 70 km/h
